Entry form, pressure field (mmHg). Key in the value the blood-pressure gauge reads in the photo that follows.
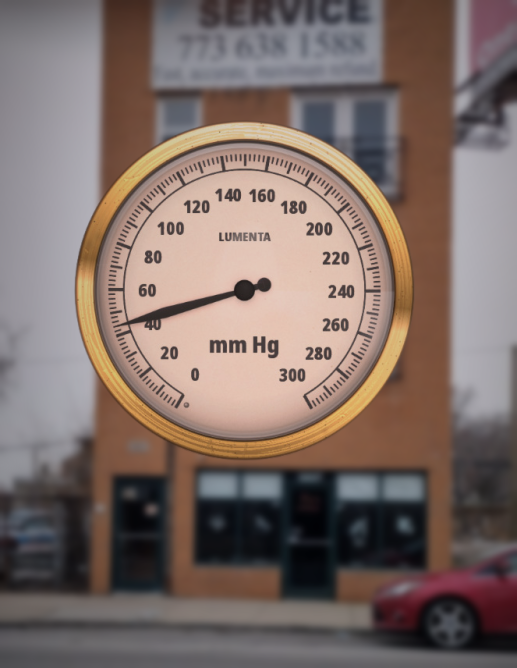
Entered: 44 mmHg
